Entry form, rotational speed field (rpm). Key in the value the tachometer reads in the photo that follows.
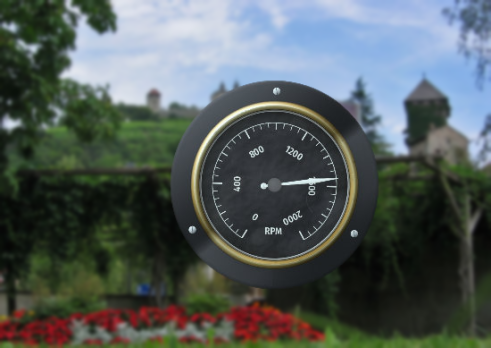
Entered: 1550 rpm
